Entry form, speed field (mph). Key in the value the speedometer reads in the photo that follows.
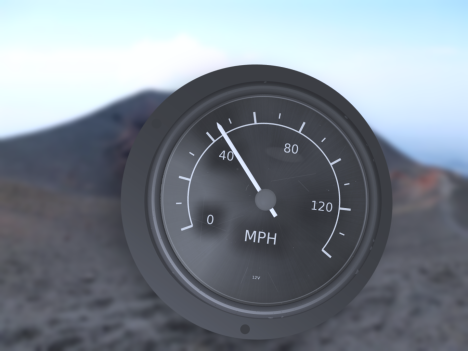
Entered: 45 mph
